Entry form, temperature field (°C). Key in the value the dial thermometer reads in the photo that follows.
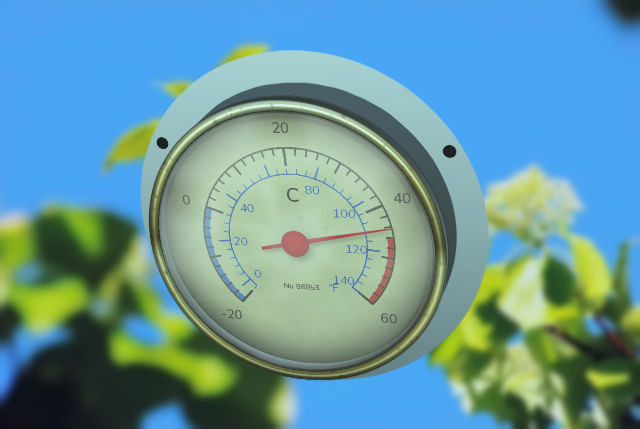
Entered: 44 °C
